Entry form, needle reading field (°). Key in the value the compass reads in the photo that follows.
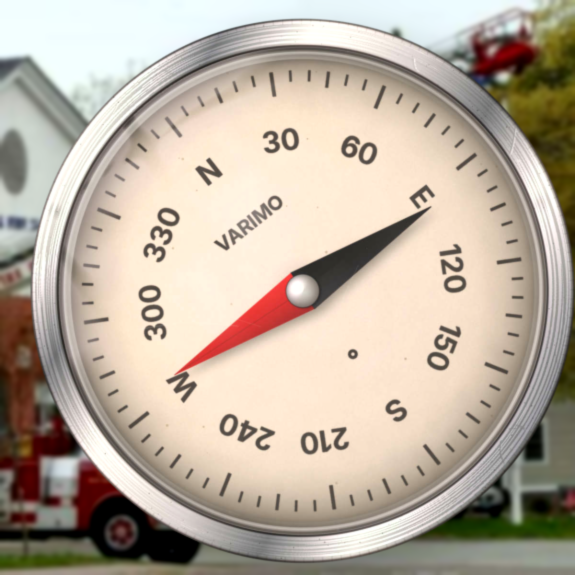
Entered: 275 °
